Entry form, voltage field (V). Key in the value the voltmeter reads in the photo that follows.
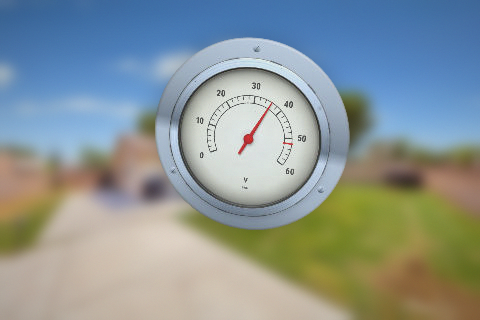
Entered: 36 V
